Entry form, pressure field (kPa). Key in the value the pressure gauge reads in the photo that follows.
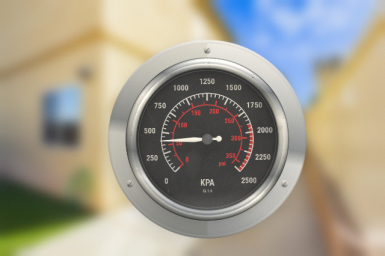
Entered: 400 kPa
